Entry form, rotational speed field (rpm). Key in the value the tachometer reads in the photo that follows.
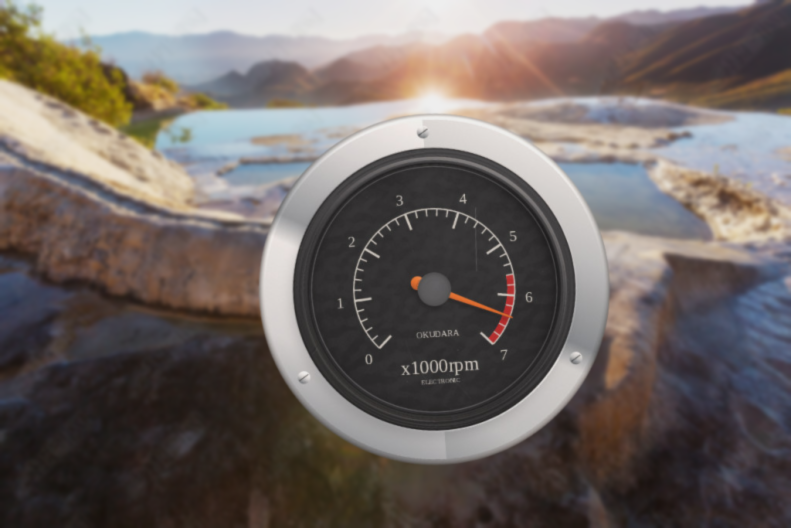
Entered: 6400 rpm
